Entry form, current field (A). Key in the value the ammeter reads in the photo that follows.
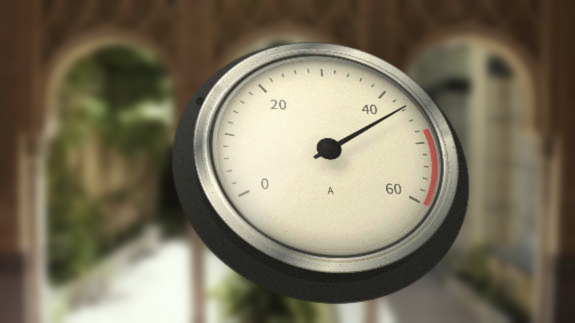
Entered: 44 A
